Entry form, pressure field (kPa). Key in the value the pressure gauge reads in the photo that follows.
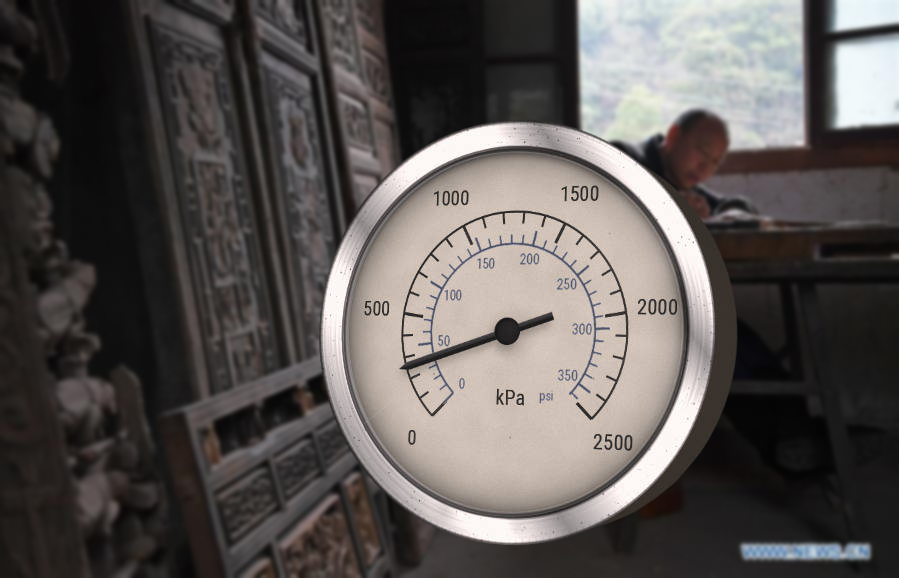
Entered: 250 kPa
